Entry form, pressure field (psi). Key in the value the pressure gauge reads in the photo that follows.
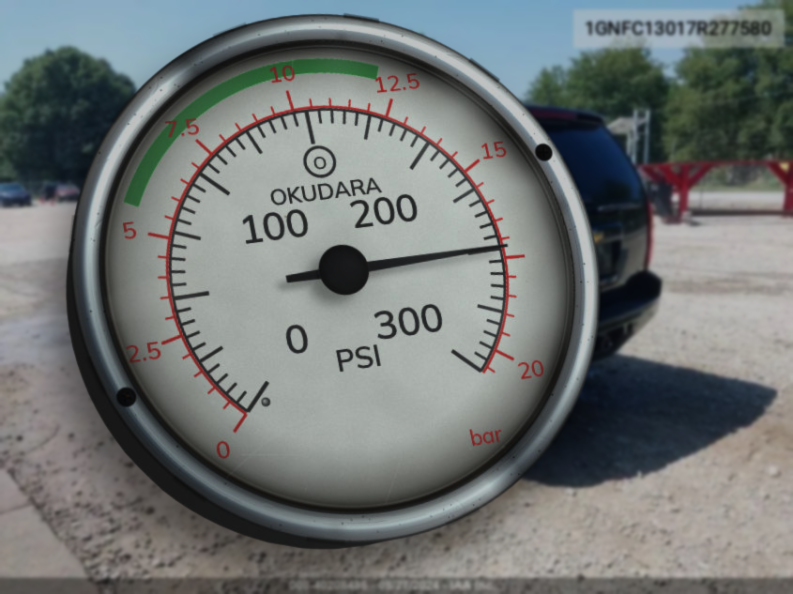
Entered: 250 psi
